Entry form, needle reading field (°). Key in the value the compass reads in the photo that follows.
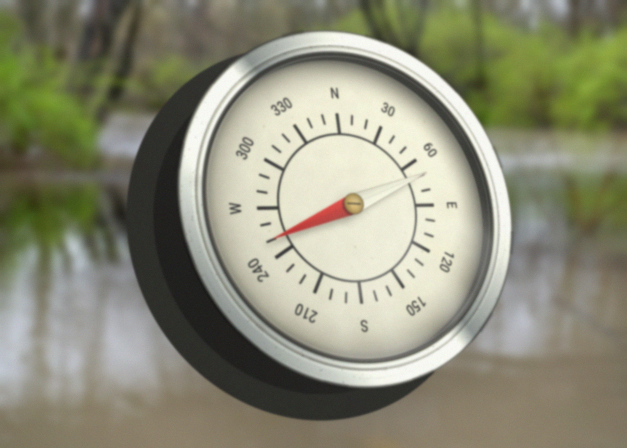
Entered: 250 °
